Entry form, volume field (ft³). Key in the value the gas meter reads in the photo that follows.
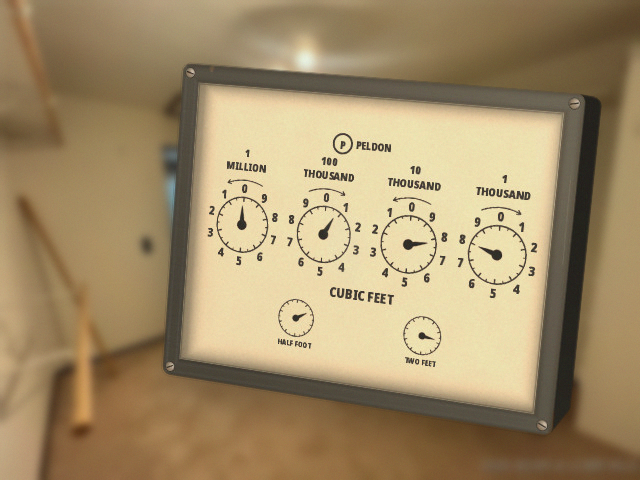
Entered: 7800 ft³
